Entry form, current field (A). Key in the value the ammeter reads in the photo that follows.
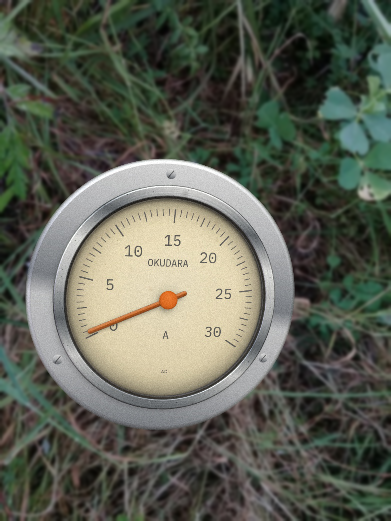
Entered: 0.5 A
